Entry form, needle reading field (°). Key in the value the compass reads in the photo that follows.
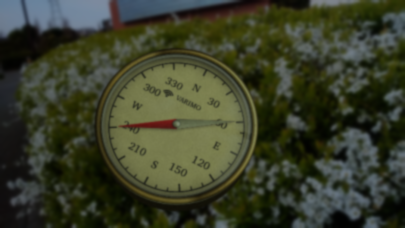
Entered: 240 °
